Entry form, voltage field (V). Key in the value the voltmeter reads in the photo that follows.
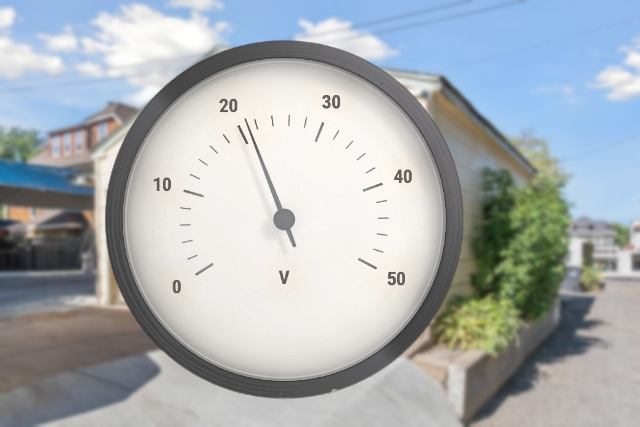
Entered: 21 V
